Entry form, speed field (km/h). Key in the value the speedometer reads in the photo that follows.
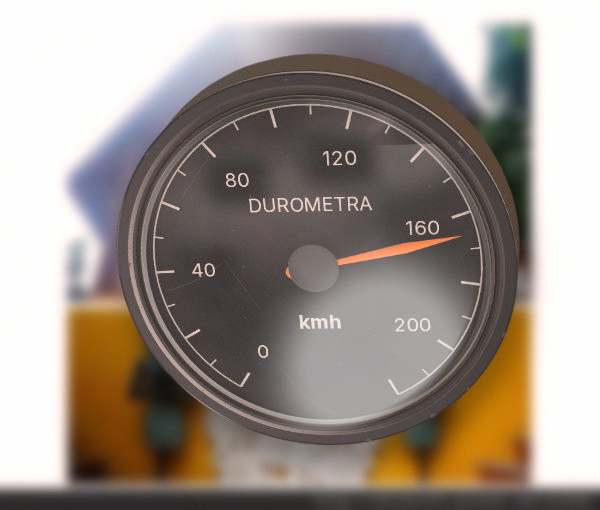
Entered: 165 km/h
